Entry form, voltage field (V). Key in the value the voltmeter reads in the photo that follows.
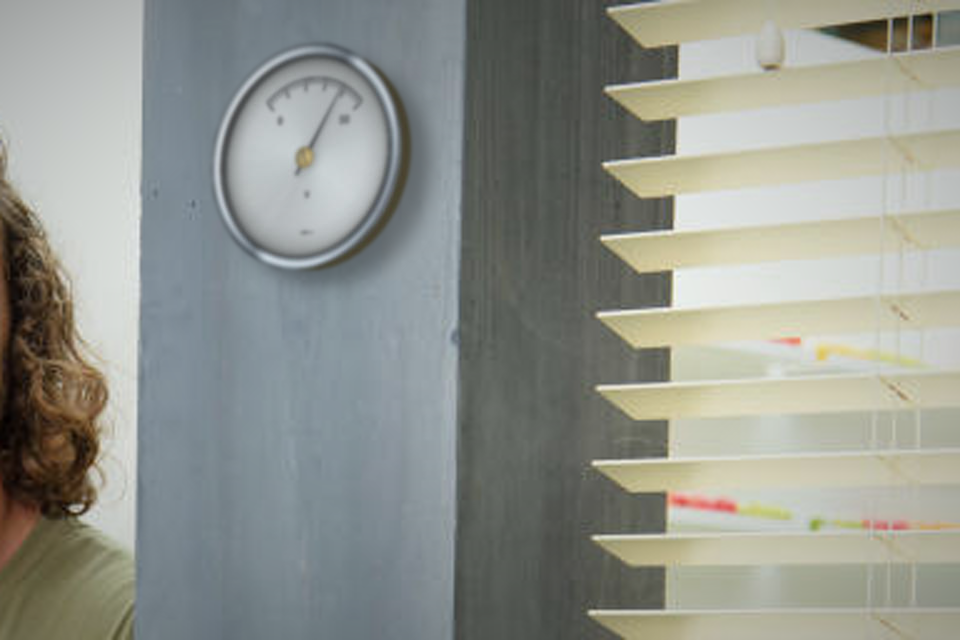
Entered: 40 V
